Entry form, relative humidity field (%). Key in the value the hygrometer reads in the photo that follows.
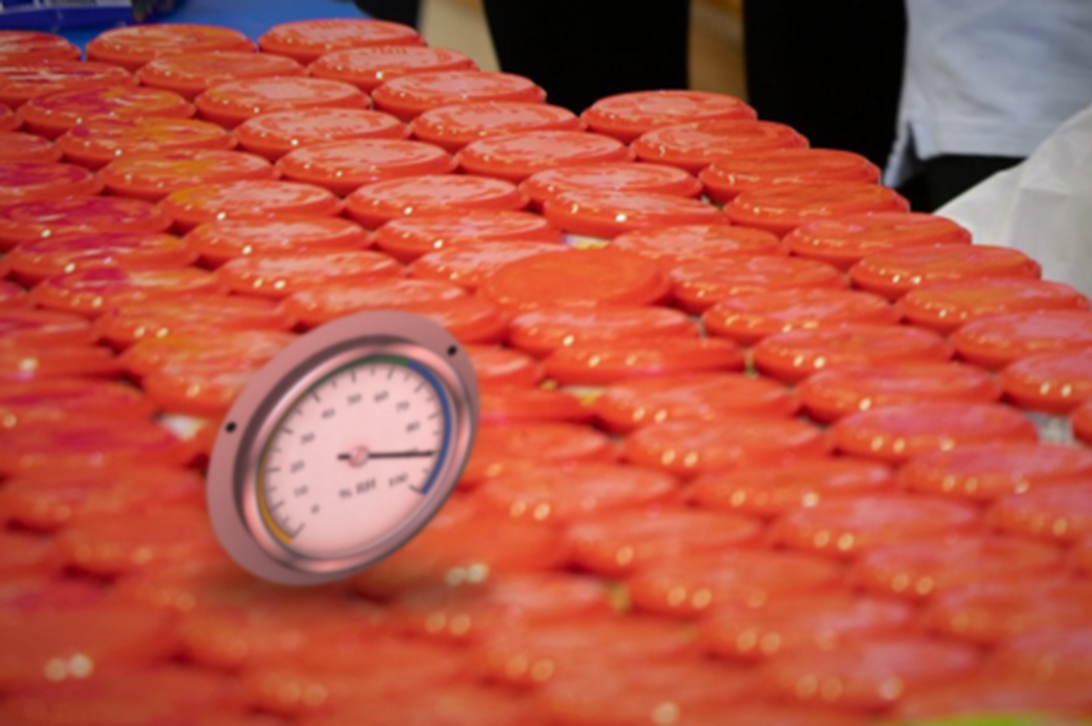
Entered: 90 %
